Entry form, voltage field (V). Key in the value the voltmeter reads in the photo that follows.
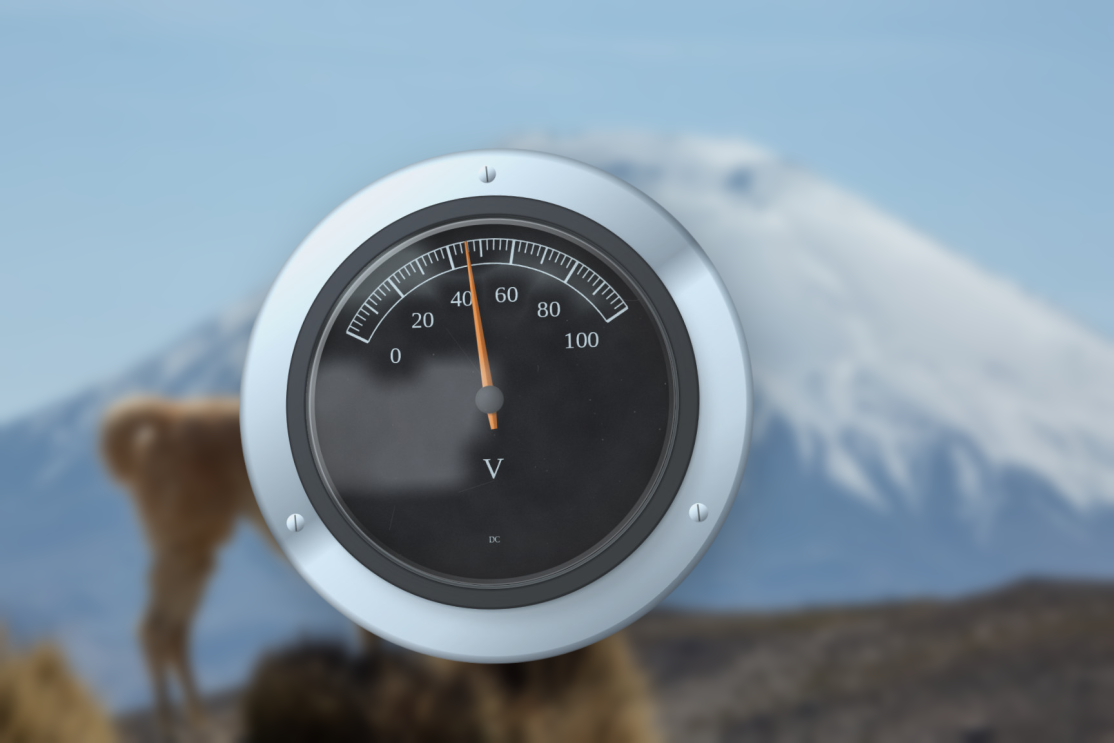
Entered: 46 V
